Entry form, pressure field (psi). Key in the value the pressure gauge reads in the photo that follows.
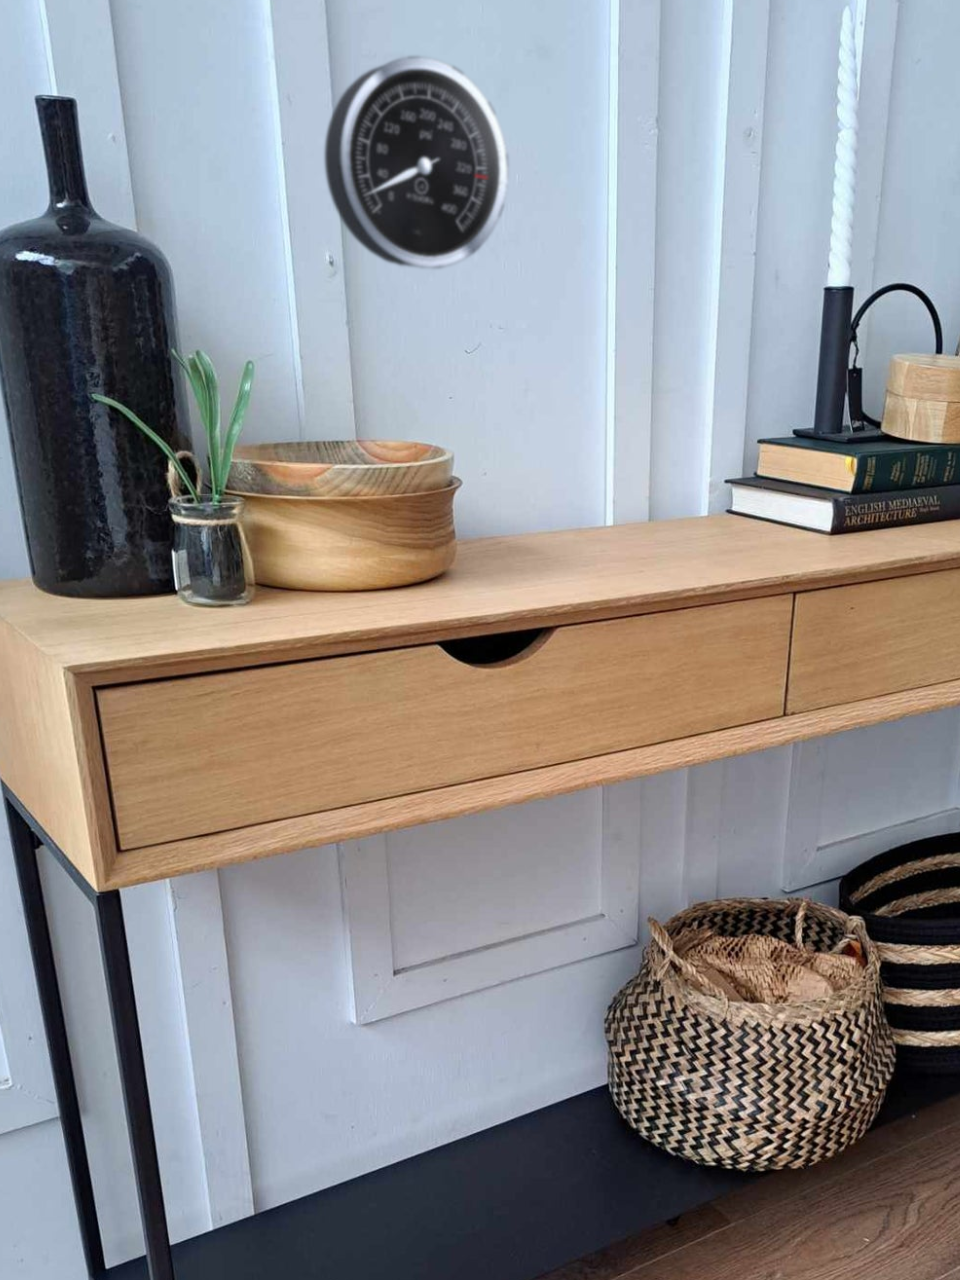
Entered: 20 psi
